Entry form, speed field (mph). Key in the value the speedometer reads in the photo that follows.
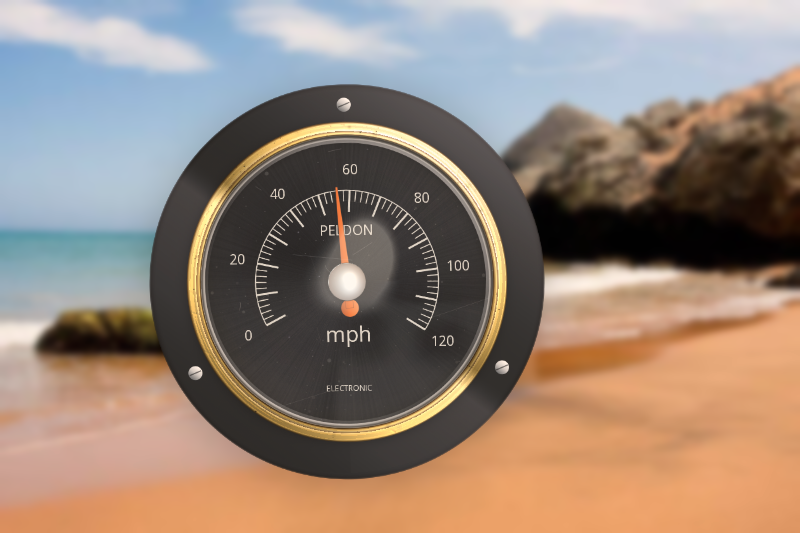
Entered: 56 mph
